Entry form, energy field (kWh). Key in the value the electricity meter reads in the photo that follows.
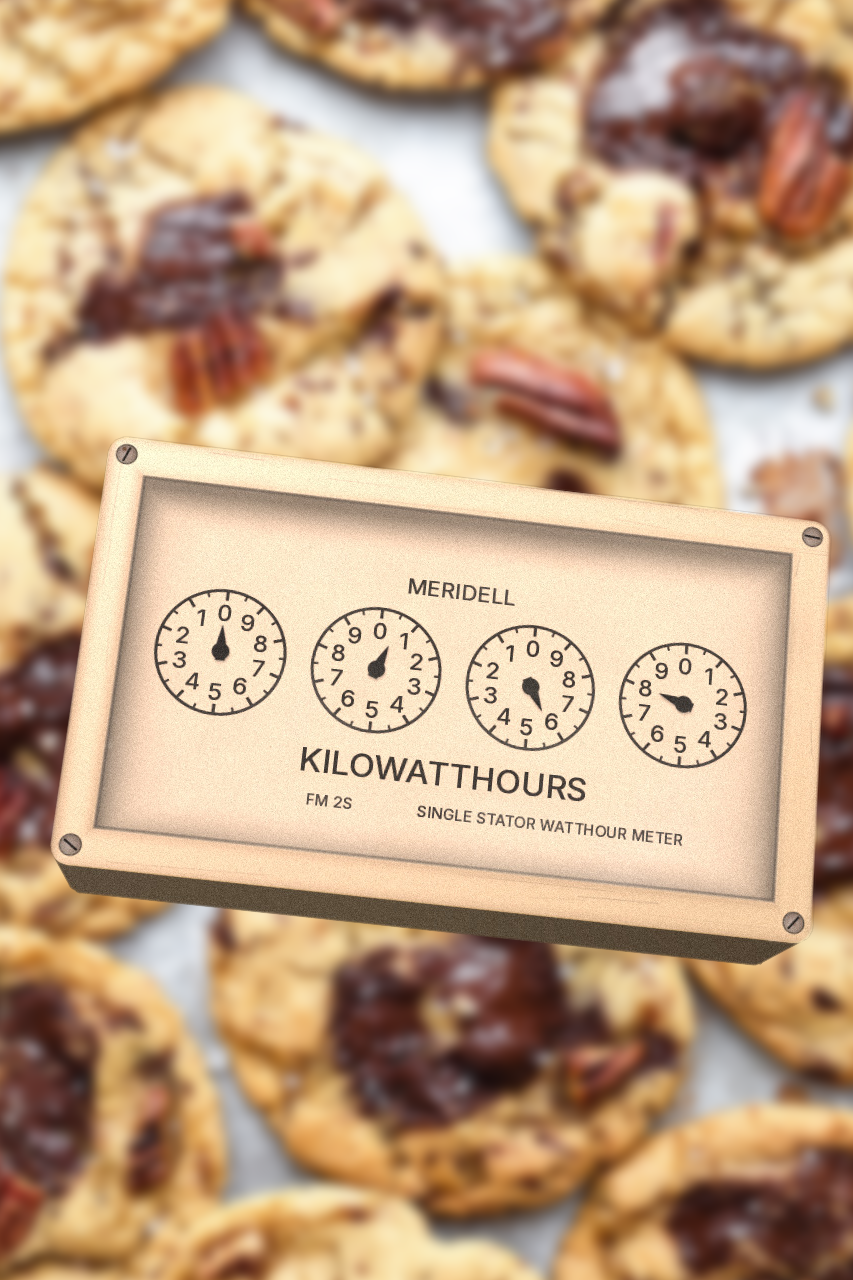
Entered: 58 kWh
